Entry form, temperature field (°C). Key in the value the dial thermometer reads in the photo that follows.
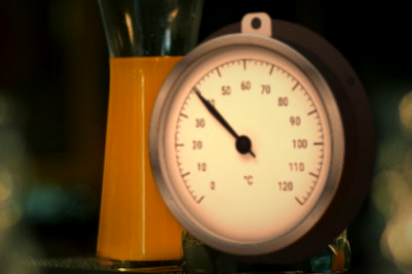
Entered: 40 °C
